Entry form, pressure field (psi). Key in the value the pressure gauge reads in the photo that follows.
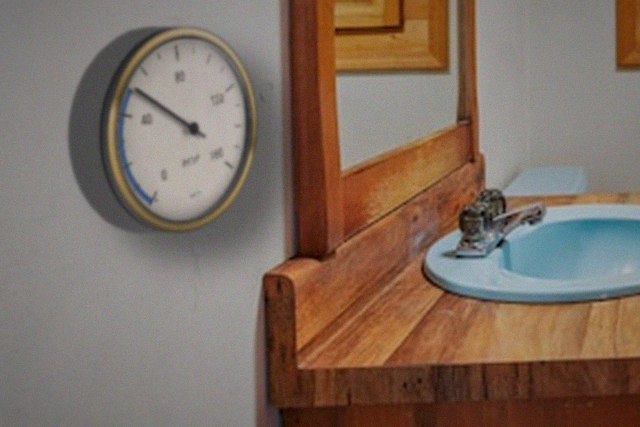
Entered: 50 psi
